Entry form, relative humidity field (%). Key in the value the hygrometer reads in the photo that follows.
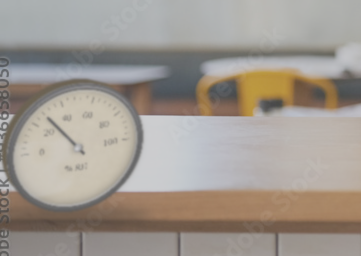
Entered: 28 %
